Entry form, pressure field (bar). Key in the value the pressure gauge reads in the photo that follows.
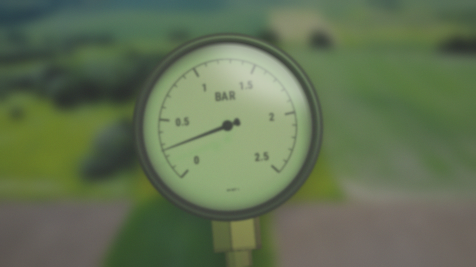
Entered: 0.25 bar
